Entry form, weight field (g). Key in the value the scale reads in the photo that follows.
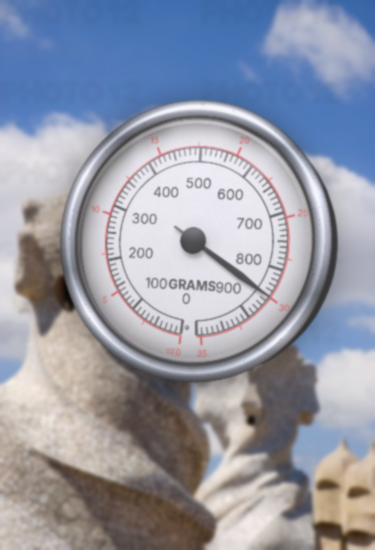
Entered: 850 g
